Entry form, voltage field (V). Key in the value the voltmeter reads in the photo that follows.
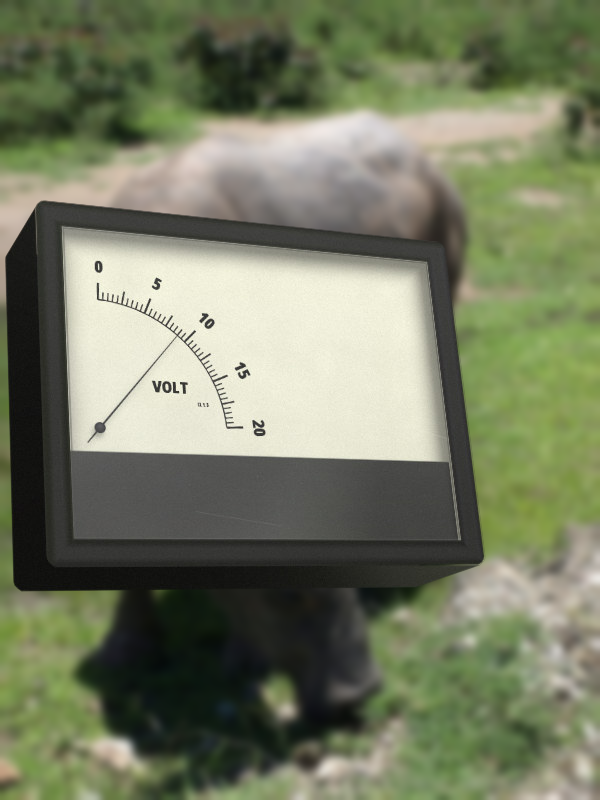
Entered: 9 V
